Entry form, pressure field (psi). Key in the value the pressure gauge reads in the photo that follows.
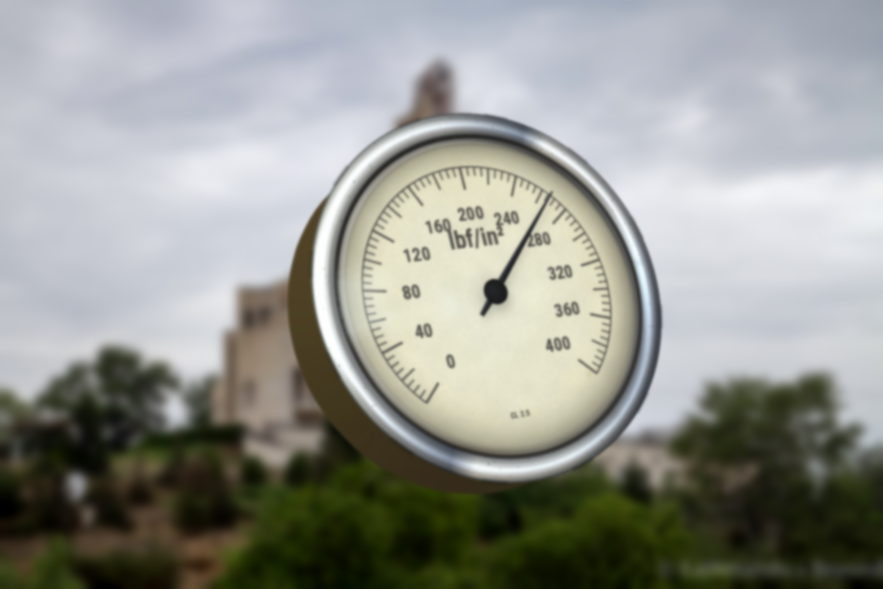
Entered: 265 psi
